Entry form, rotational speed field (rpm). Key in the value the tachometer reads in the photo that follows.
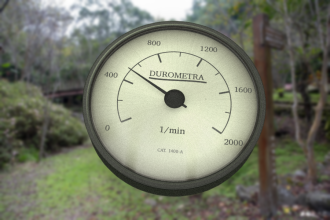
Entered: 500 rpm
